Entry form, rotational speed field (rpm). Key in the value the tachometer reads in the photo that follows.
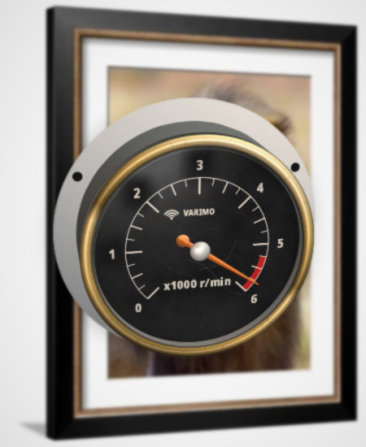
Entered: 5750 rpm
